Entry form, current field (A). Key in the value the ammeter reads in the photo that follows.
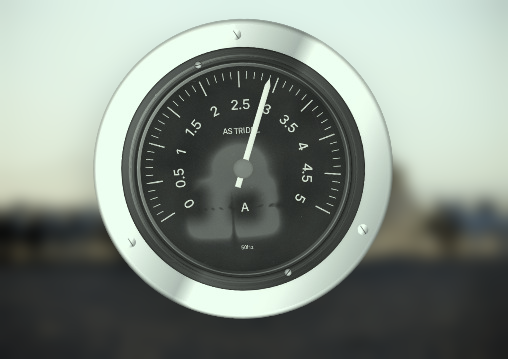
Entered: 2.9 A
